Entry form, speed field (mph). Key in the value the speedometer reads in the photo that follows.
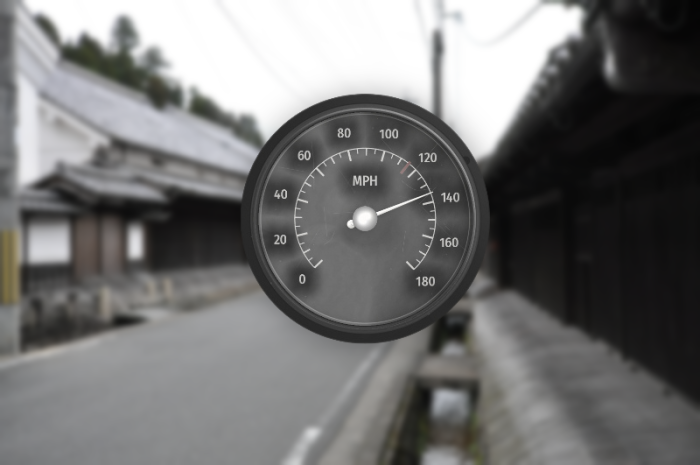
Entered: 135 mph
